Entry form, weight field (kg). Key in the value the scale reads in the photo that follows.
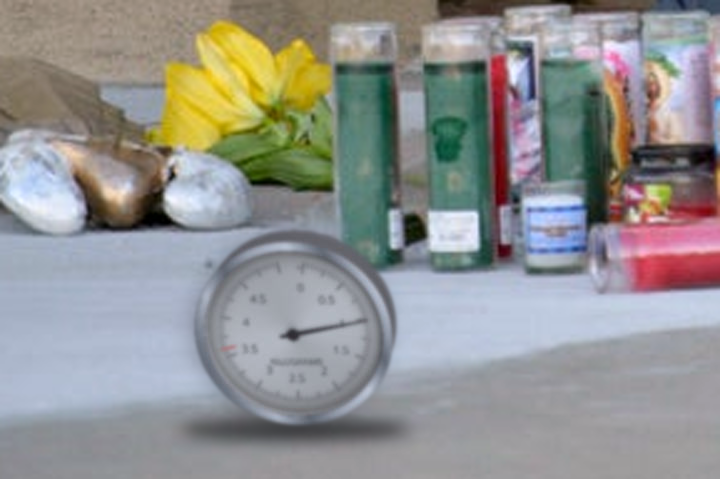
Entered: 1 kg
